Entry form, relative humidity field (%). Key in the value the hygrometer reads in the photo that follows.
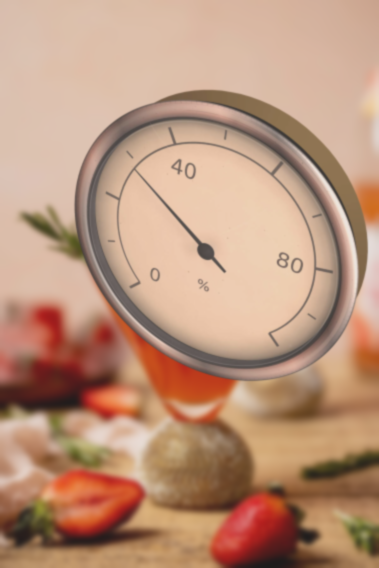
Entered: 30 %
